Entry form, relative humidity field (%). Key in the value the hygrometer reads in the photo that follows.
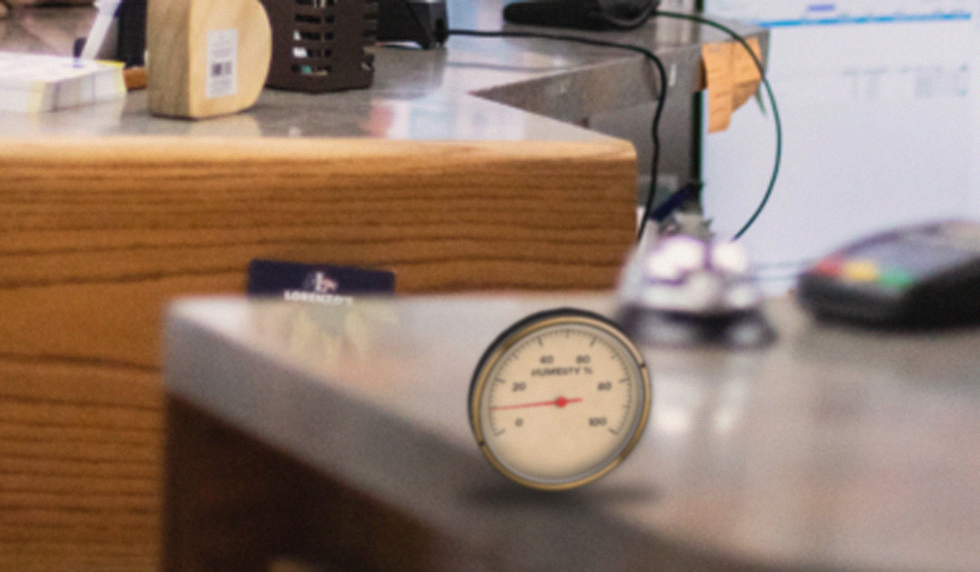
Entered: 10 %
